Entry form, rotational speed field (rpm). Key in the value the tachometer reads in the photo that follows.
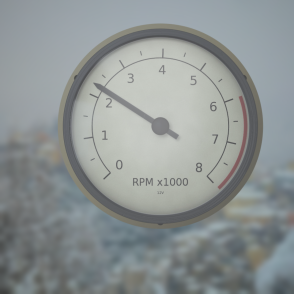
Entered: 2250 rpm
